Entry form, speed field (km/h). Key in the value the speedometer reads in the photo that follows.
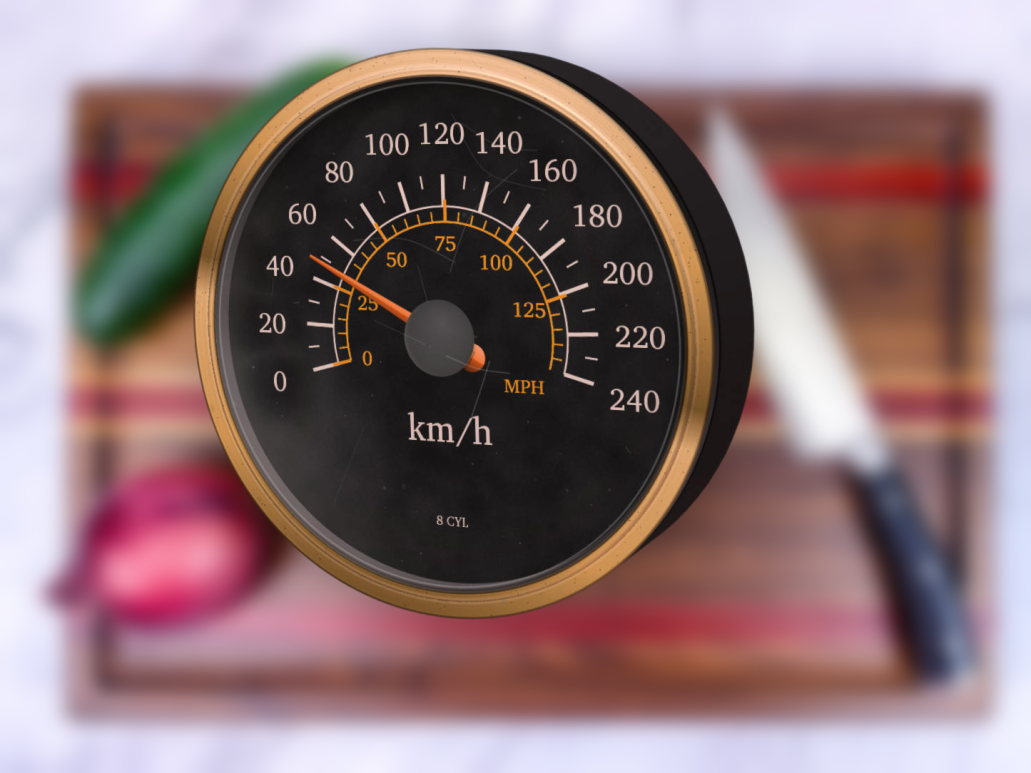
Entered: 50 km/h
